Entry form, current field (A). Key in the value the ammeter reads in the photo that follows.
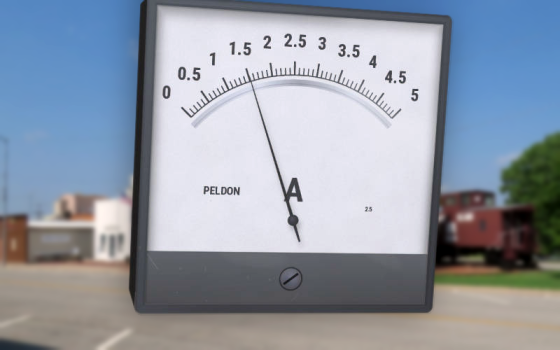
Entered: 1.5 A
